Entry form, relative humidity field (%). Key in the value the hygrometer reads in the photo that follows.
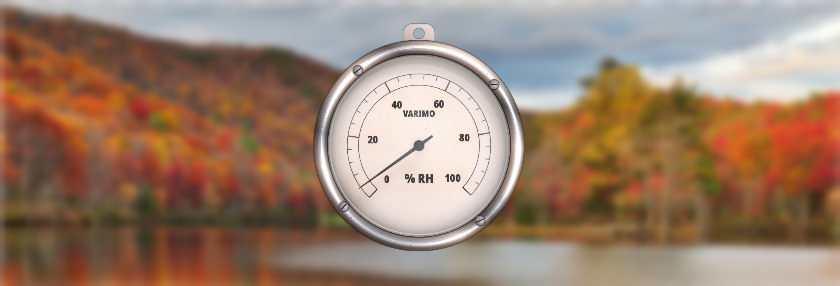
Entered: 4 %
